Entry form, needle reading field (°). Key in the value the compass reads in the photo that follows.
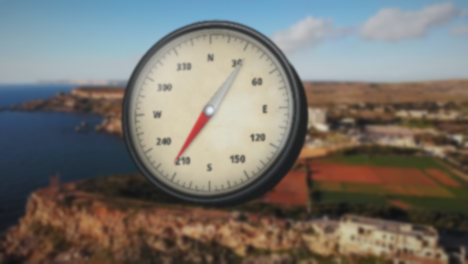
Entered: 215 °
